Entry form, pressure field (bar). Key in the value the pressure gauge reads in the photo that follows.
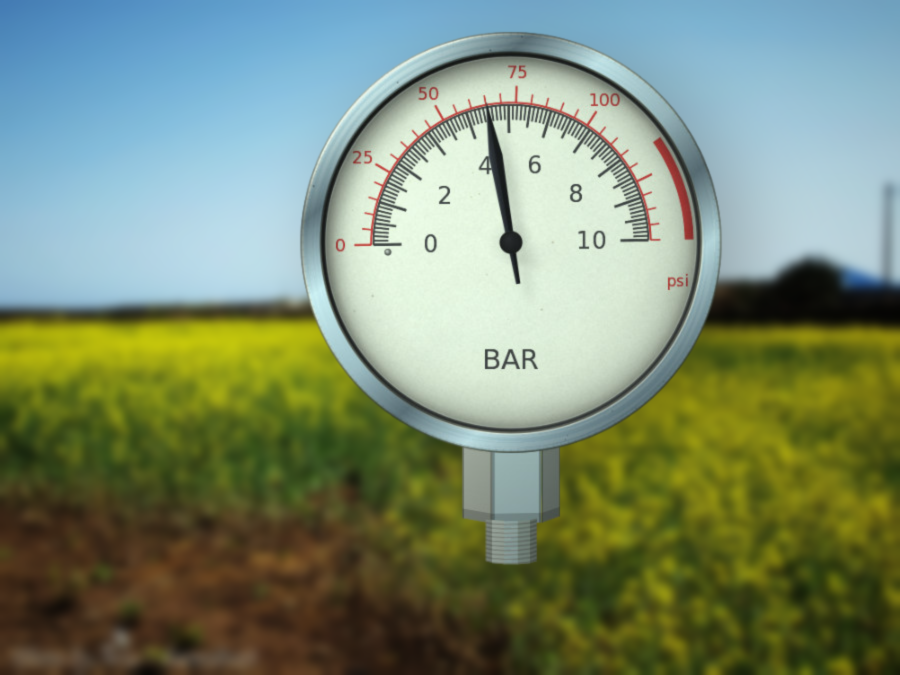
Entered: 4.5 bar
